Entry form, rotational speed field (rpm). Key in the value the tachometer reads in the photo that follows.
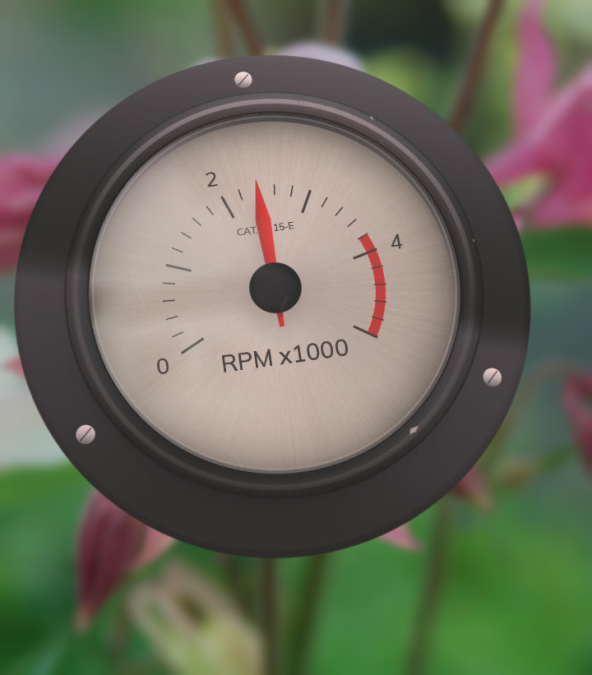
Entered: 2400 rpm
